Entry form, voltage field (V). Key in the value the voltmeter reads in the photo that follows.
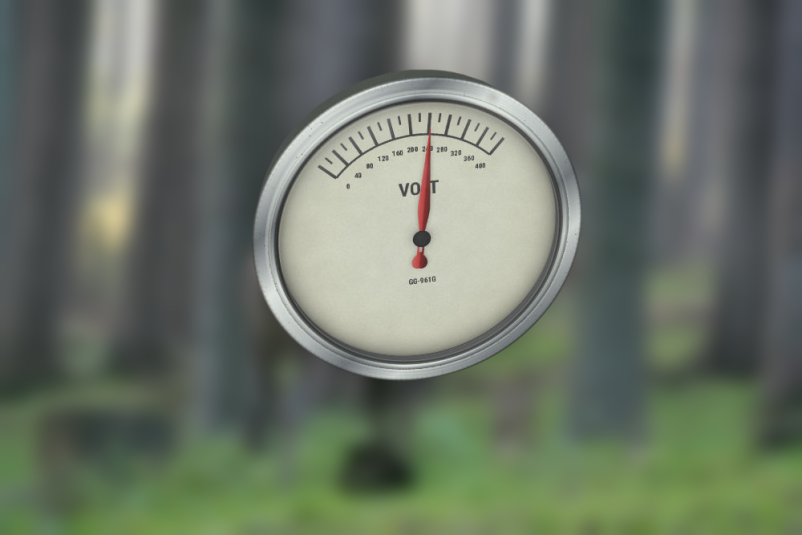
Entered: 240 V
